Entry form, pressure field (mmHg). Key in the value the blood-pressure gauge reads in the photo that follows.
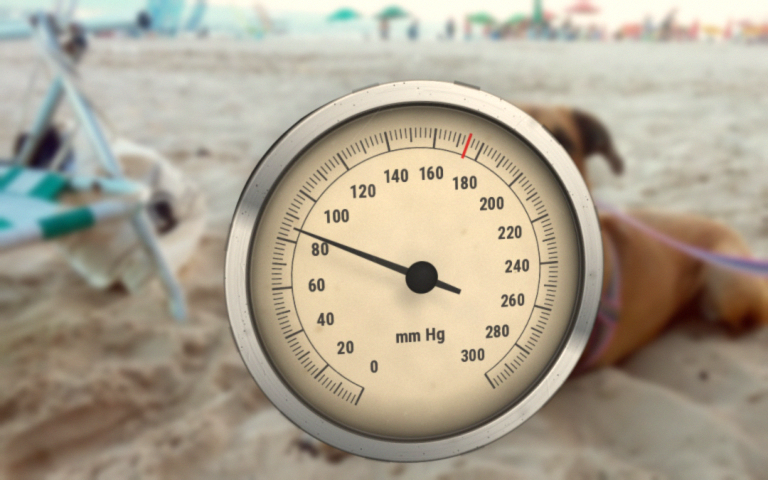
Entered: 86 mmHg
